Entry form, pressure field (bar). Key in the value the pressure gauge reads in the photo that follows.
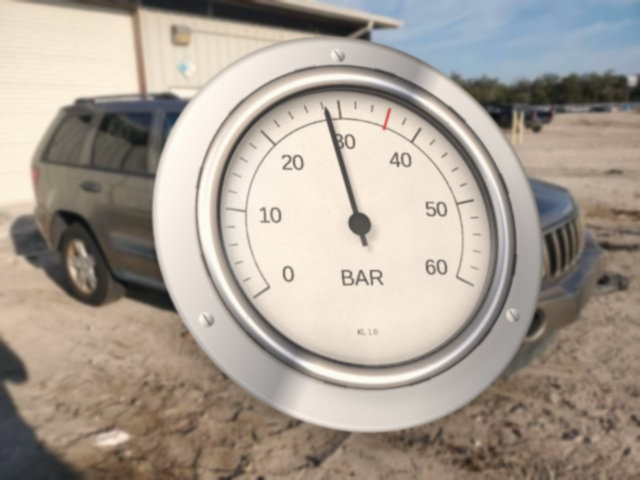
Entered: 28 bar
